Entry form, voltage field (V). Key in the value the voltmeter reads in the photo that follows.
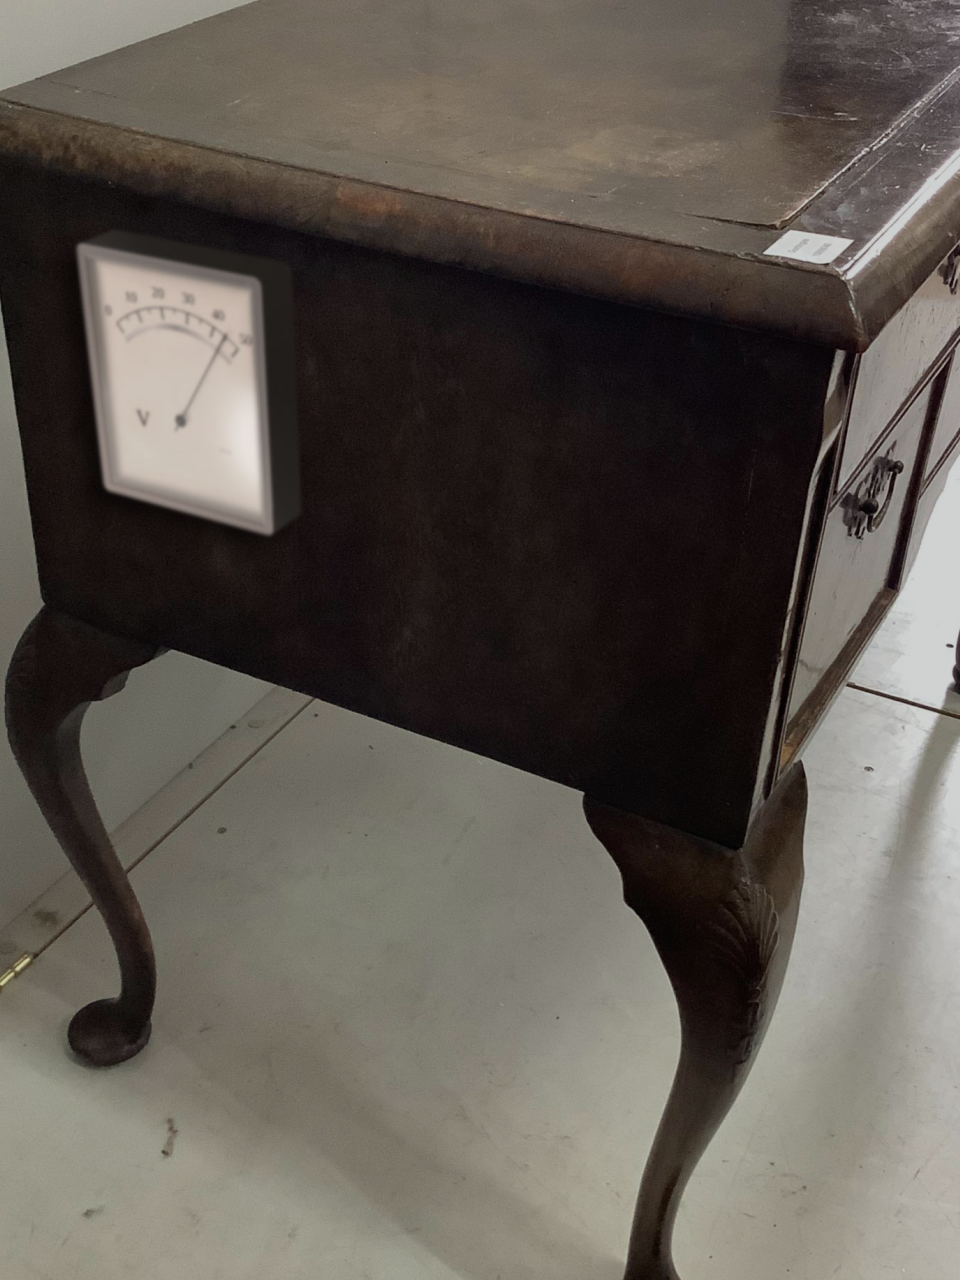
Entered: 45 V
